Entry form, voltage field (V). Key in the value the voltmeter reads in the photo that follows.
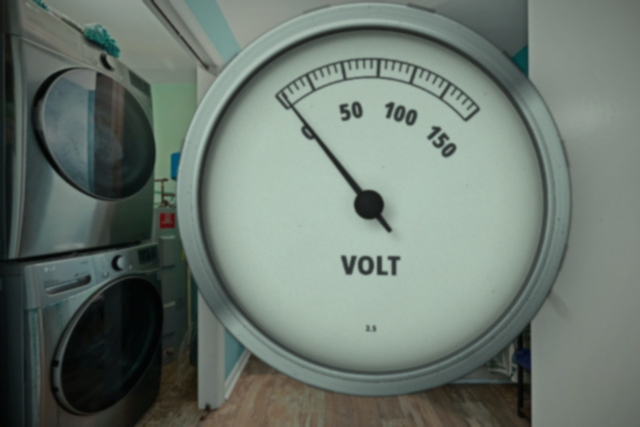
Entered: 5 V
